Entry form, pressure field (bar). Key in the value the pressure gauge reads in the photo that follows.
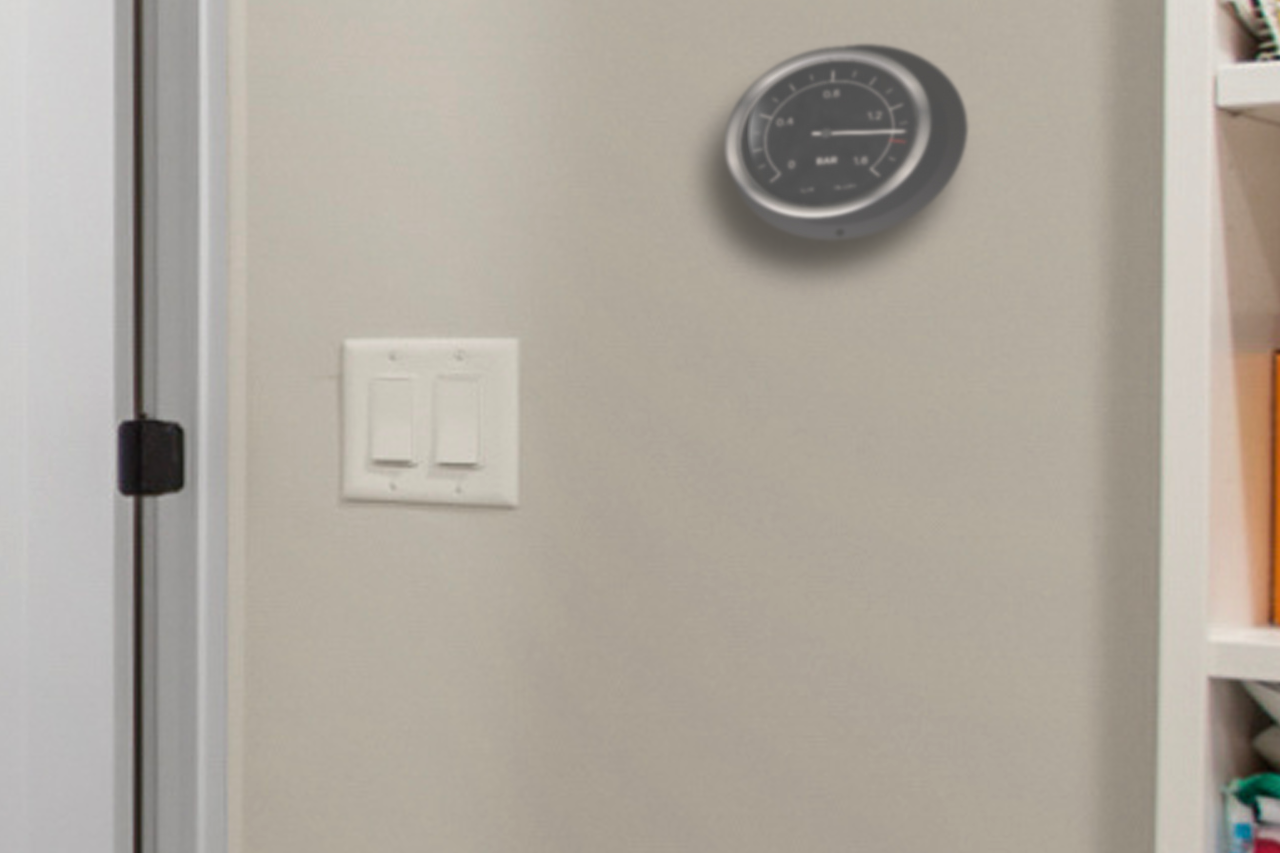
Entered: 1.35 bar
